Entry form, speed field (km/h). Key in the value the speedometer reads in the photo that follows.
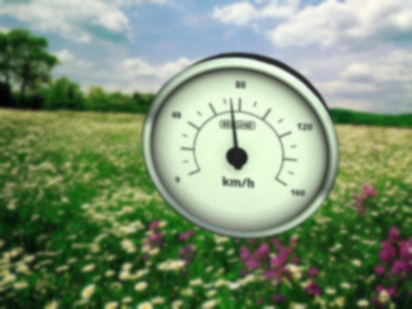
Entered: 75 km/h
